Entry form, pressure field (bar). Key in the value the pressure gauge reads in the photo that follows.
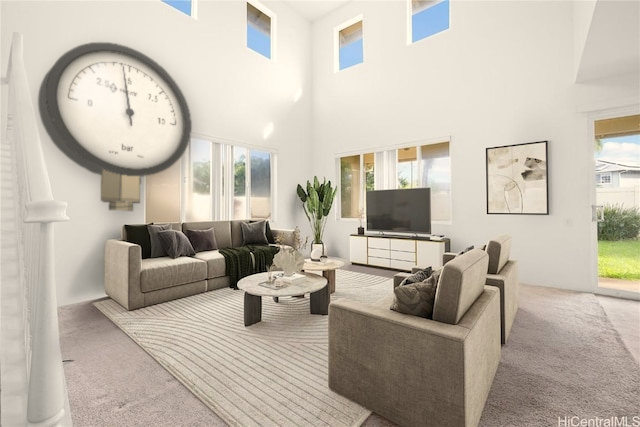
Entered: 4.5 bar
